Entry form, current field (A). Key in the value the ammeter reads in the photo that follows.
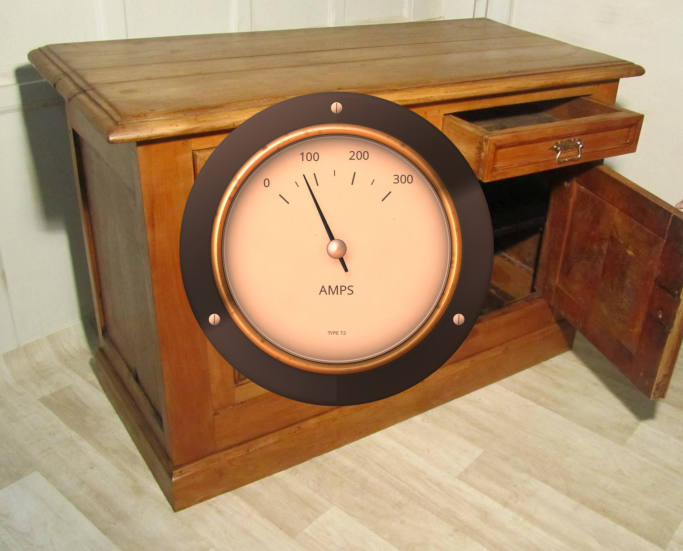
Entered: 75 A
